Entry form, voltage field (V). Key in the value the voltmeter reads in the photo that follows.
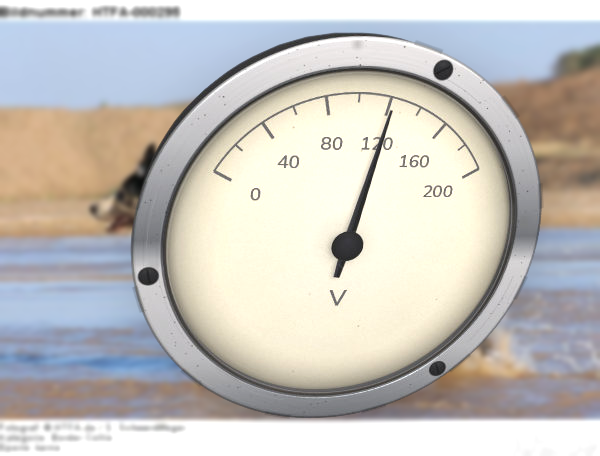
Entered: 120 V
